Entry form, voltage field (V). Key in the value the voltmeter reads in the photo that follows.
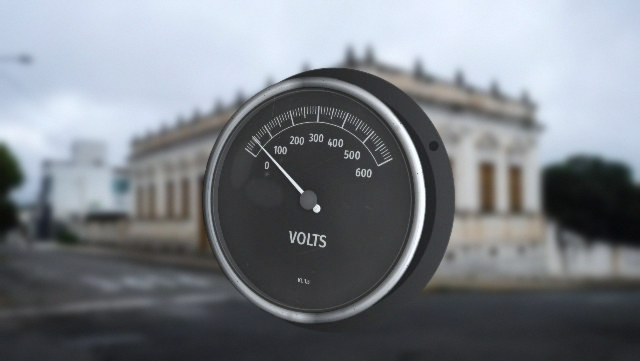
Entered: 50 V
